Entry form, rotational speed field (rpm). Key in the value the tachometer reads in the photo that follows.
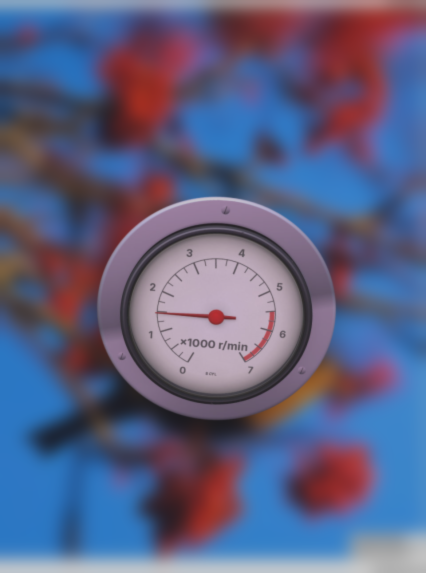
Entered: 1500 rpm
